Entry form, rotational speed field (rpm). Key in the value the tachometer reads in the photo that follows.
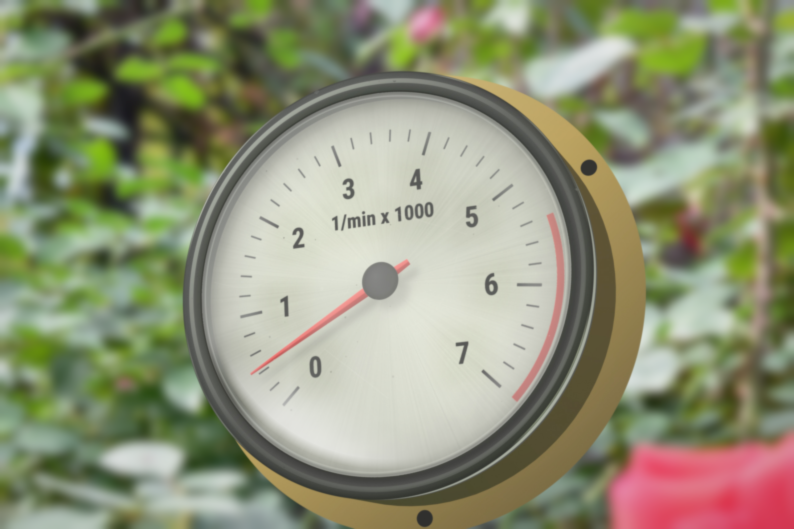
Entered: 400 rpm
